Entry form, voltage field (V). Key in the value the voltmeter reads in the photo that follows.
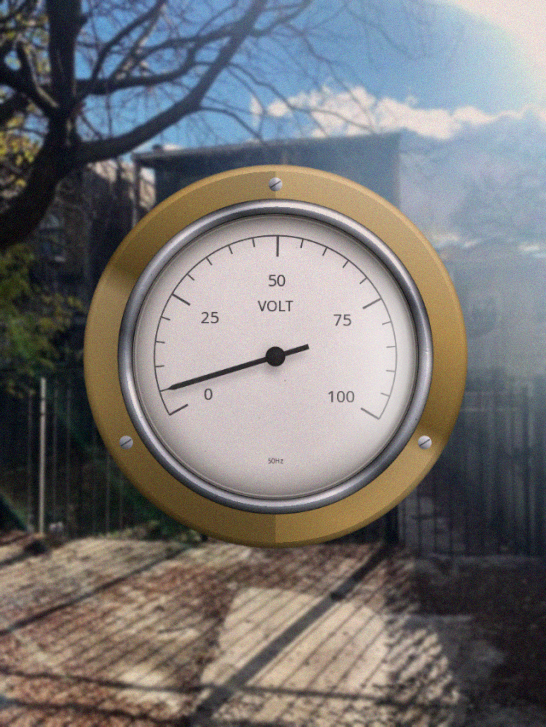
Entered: 5 V
